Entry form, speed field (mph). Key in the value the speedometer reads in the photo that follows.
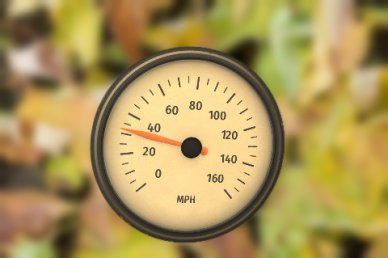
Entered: 32.5 mph
